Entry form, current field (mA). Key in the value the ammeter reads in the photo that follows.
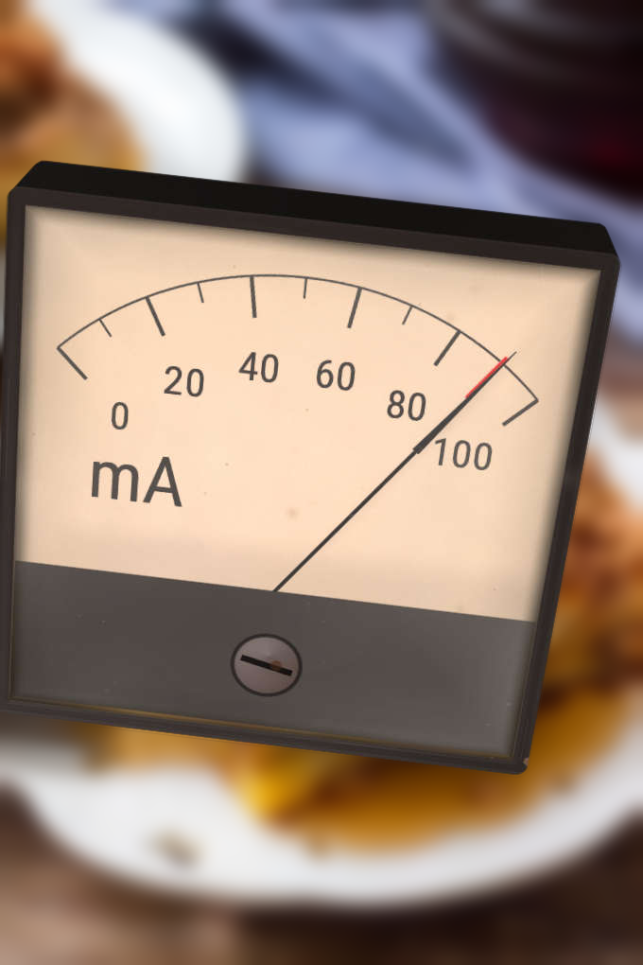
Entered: 90 mA
